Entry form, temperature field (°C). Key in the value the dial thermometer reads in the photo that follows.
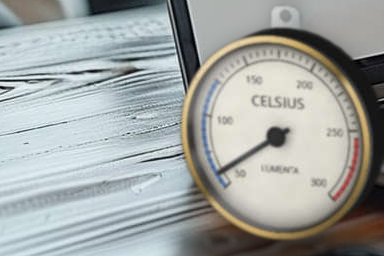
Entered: 60 °C
